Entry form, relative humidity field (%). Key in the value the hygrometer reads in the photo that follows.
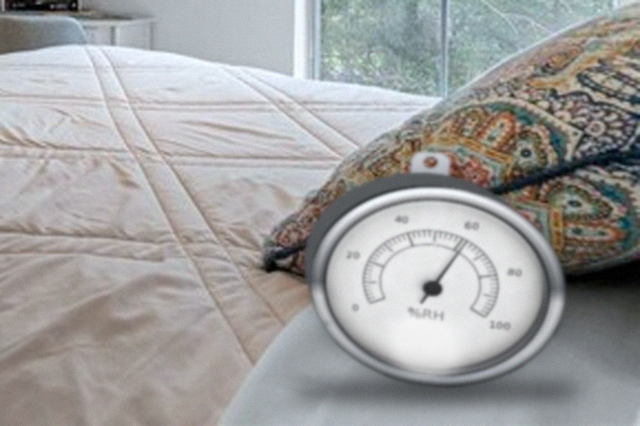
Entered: 60 %
